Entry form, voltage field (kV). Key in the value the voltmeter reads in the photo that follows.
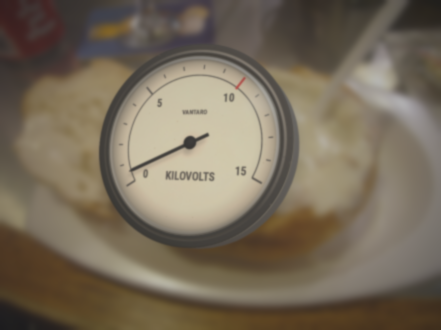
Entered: 0.5 kV
